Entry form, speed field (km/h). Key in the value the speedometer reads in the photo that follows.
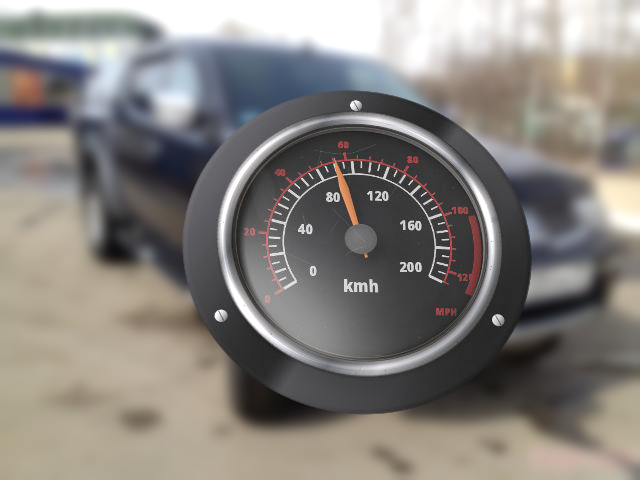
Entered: 90 km/h
